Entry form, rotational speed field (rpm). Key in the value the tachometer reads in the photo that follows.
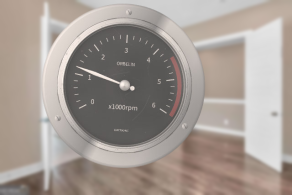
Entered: 1200 rpm
